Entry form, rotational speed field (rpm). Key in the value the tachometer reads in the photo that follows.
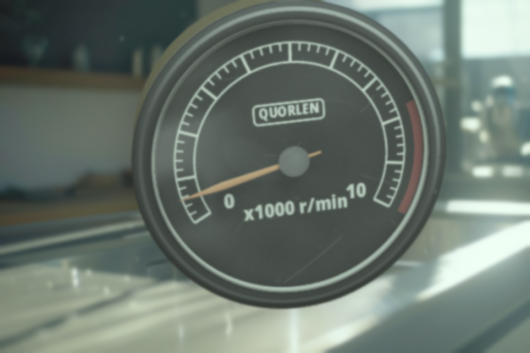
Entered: 600 rpm
